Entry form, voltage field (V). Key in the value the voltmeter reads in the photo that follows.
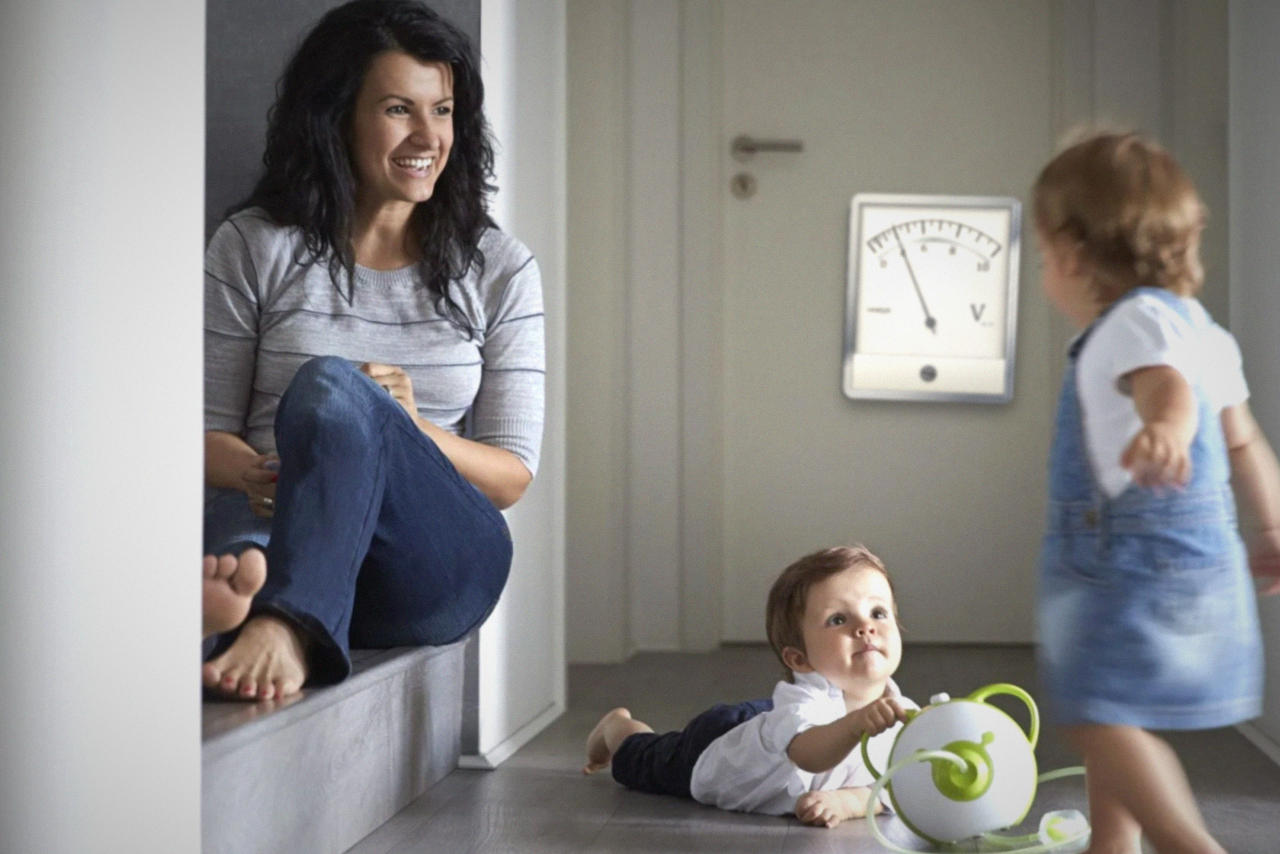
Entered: 4 V
